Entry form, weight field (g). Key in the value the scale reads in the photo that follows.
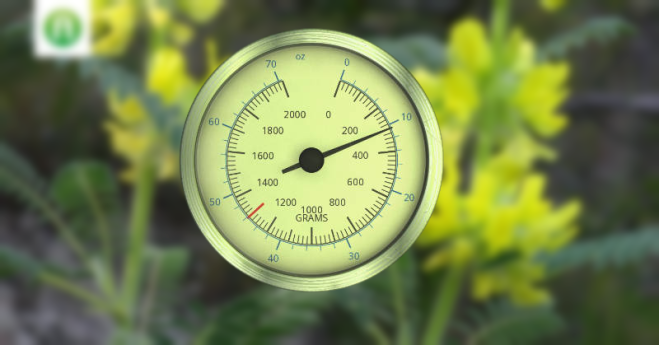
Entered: 300 g
